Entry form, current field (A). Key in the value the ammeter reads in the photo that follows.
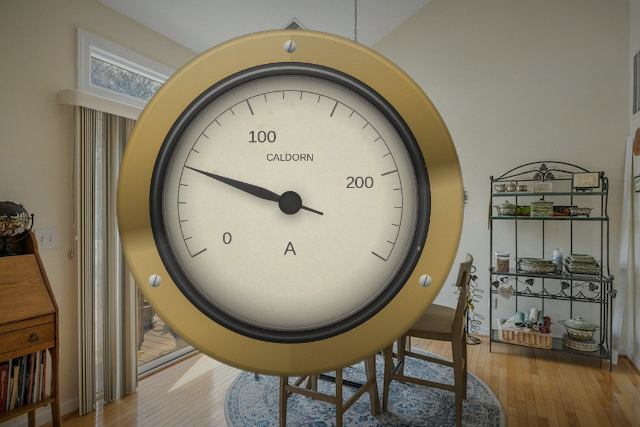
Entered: 50 A
